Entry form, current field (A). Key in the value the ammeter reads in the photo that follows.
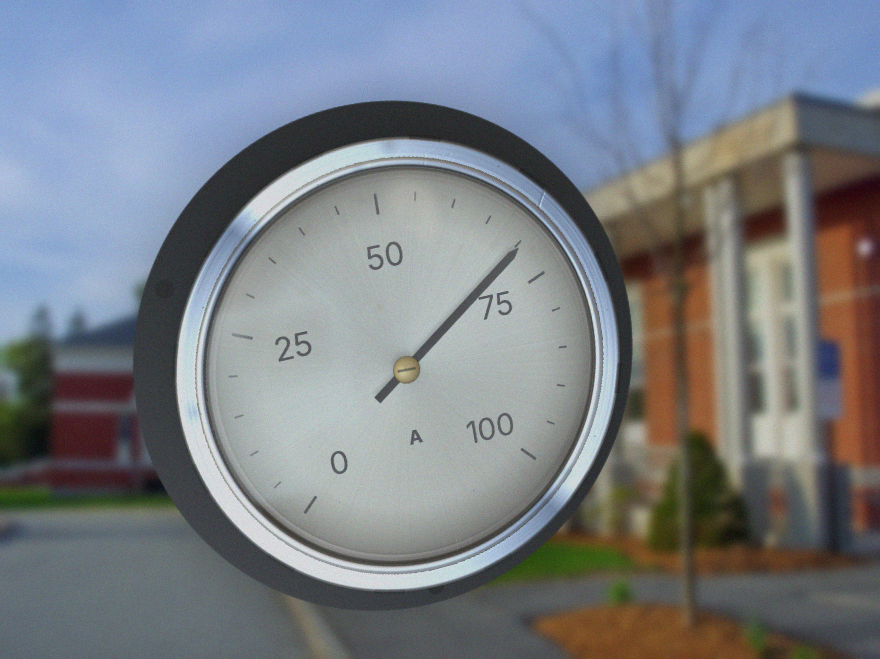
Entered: 70 A
